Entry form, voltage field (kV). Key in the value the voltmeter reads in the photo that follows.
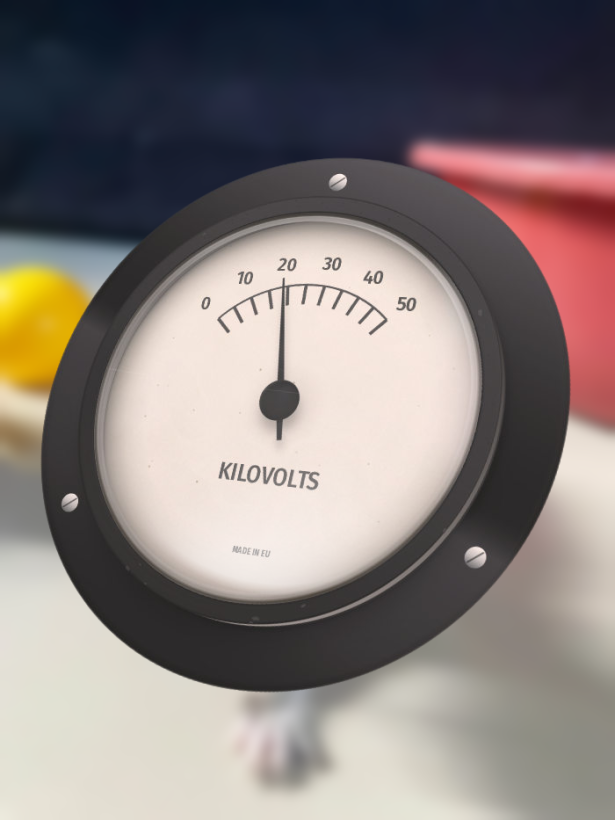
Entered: 20 kV
